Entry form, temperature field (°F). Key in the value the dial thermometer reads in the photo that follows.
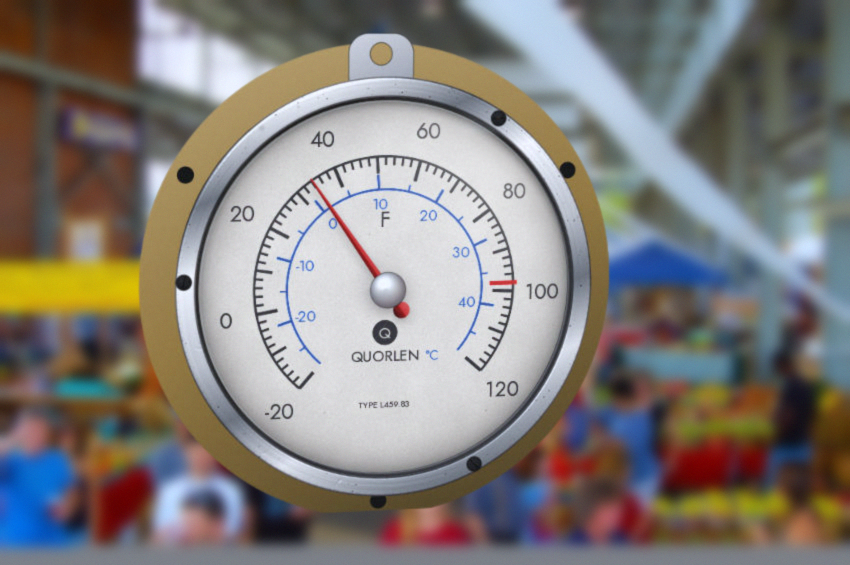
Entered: 34 °F
